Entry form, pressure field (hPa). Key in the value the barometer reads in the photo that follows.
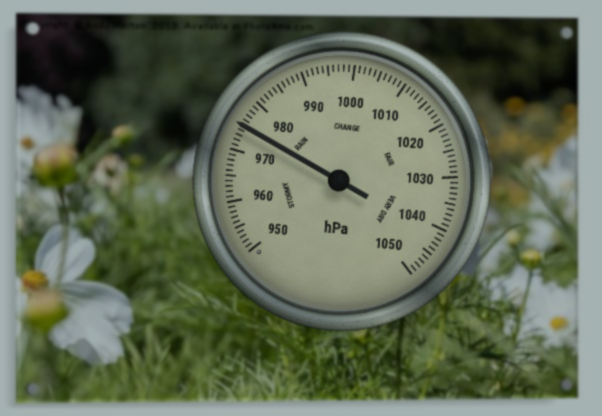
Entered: 975 hPa
